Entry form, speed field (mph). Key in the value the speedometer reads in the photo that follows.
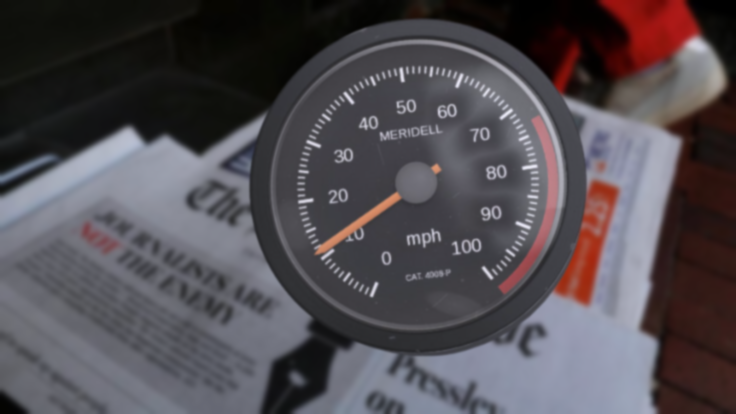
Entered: 11 mph
